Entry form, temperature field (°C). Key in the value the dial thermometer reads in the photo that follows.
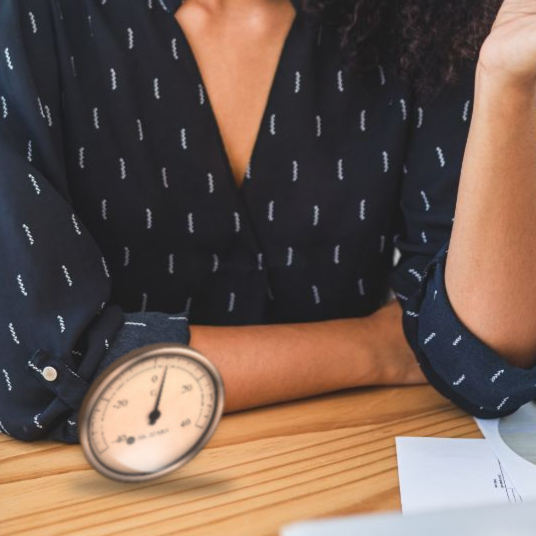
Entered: 4 °C
